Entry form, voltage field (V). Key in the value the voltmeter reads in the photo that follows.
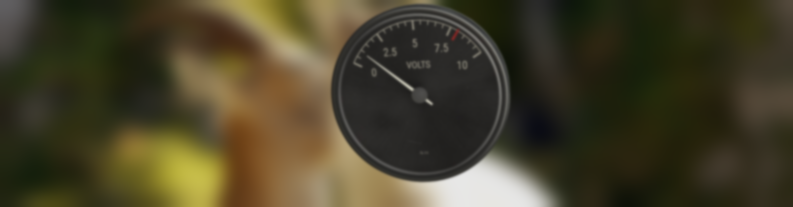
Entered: 1 V
